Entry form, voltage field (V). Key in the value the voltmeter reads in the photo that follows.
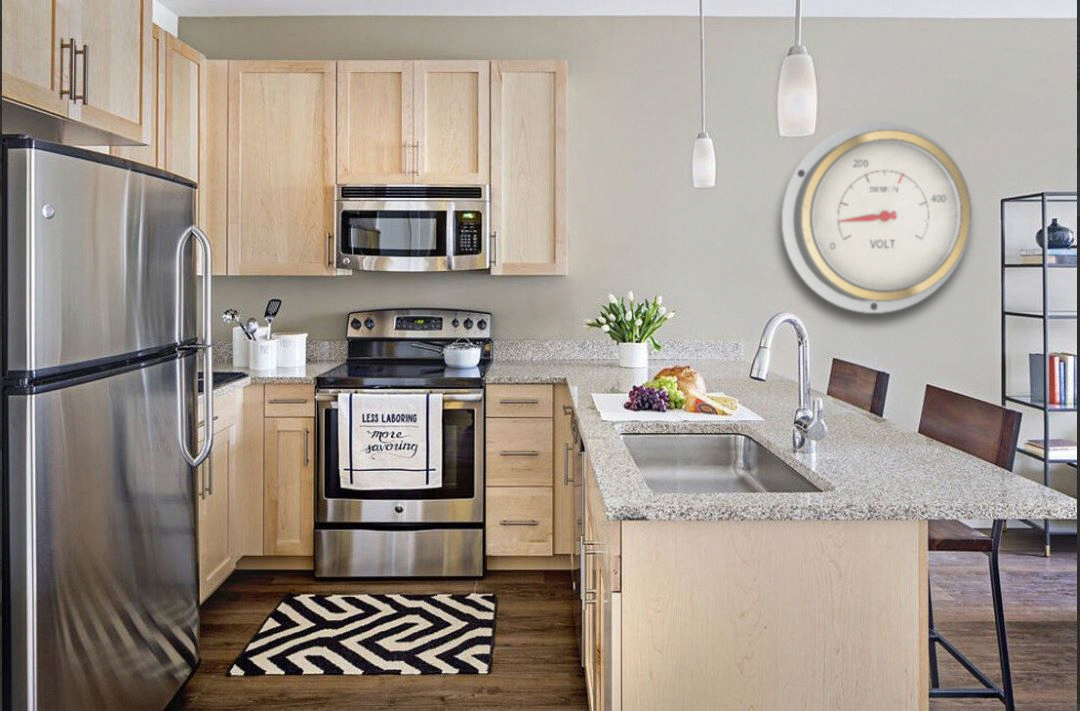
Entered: 50 V
